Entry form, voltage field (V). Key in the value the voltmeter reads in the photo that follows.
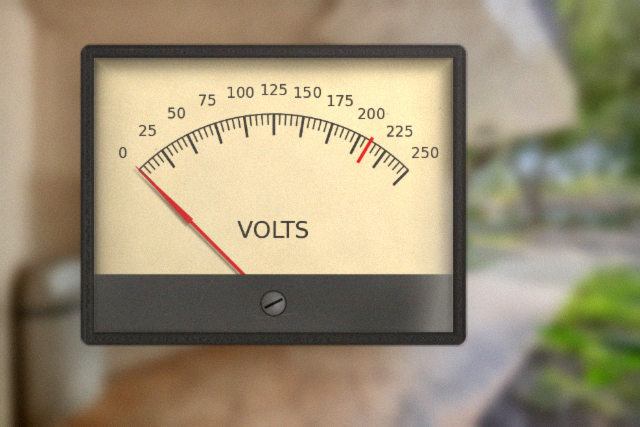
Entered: 0 V
